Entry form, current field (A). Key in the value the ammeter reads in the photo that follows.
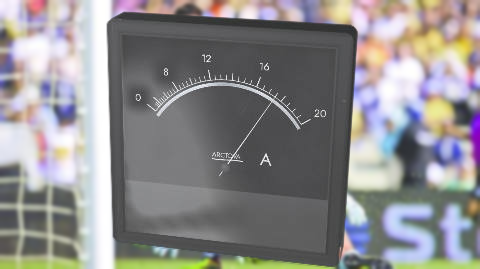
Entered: 17.5 A
